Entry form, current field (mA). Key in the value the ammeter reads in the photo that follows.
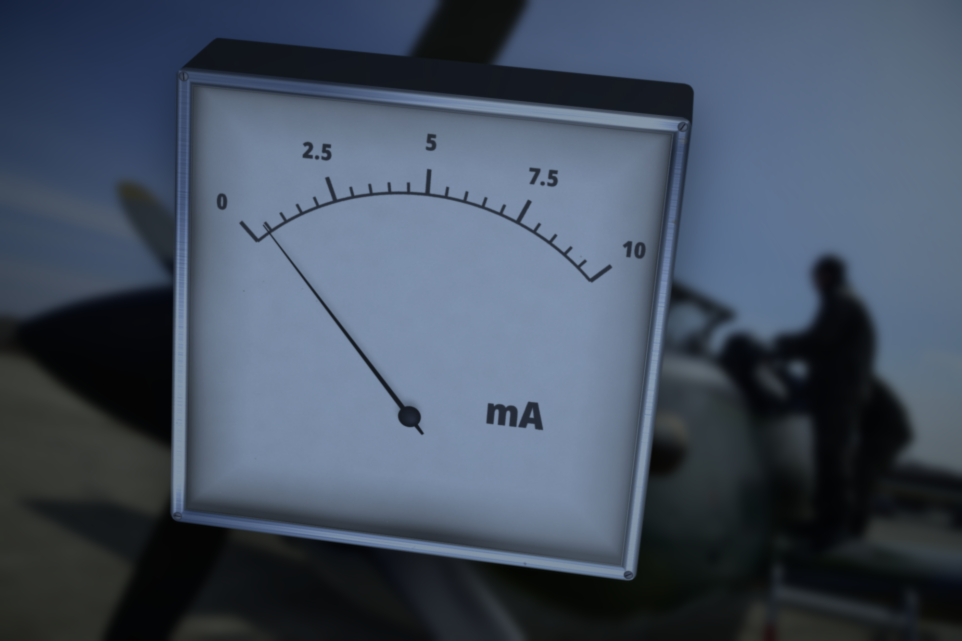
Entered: 0.5 mA
